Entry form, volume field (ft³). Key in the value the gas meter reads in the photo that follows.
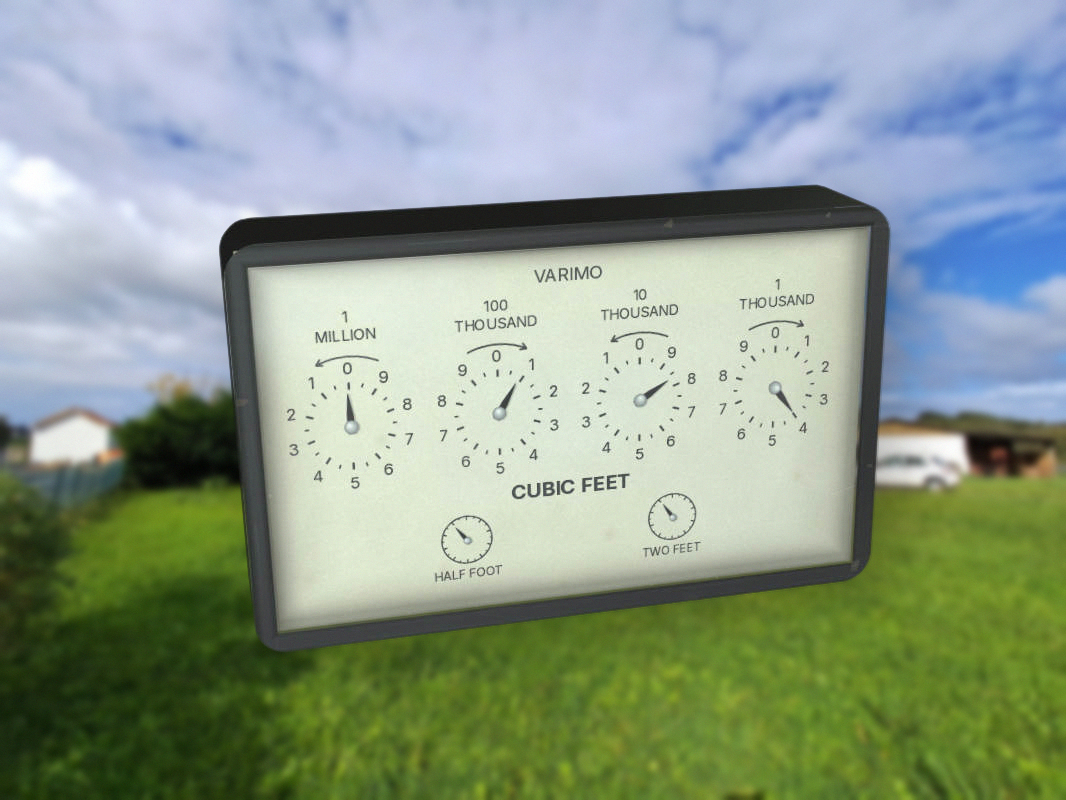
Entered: 8400 ft³
